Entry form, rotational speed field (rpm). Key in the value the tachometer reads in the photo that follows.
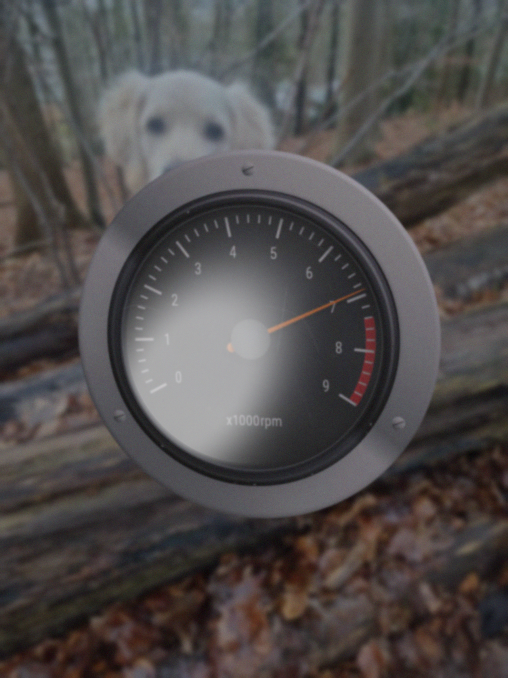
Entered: 6900 rpm
